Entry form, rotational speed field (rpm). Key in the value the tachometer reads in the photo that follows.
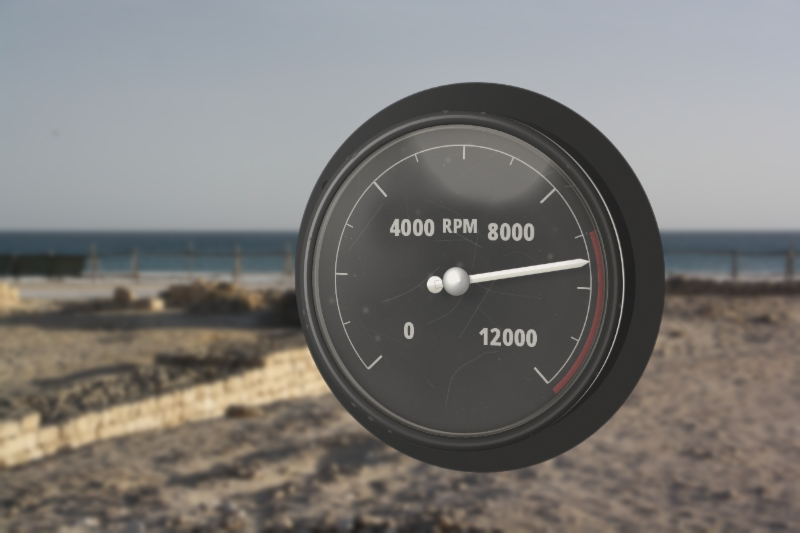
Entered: 9500 rpm
